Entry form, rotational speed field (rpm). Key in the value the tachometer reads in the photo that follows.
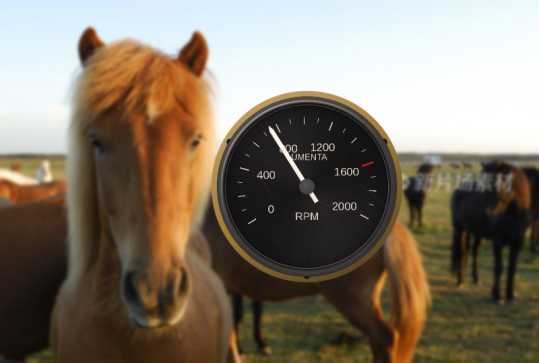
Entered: 750 rpm
